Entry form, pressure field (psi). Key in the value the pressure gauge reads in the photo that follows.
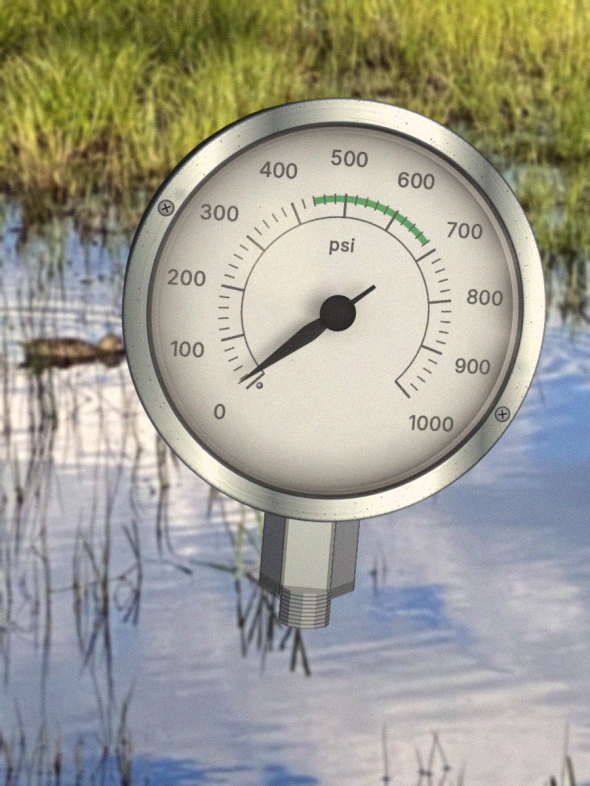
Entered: 20 psi
